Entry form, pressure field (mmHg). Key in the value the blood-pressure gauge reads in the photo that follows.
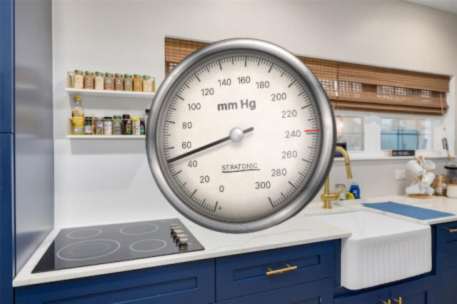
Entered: 50 mmHg
